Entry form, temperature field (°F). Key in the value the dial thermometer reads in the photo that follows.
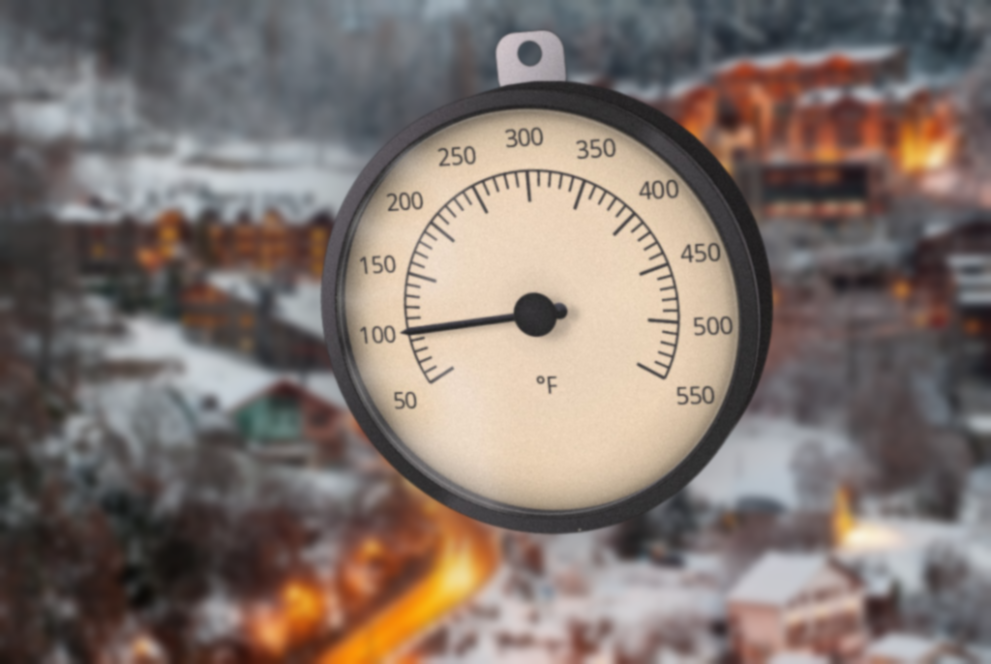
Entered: 100 °F
